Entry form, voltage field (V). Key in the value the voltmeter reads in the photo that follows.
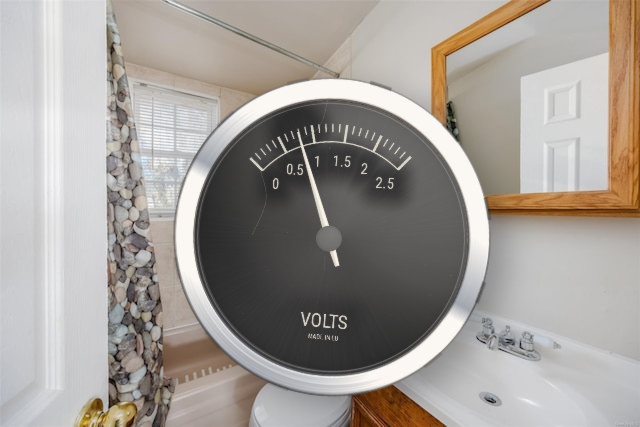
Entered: 0.8 V
